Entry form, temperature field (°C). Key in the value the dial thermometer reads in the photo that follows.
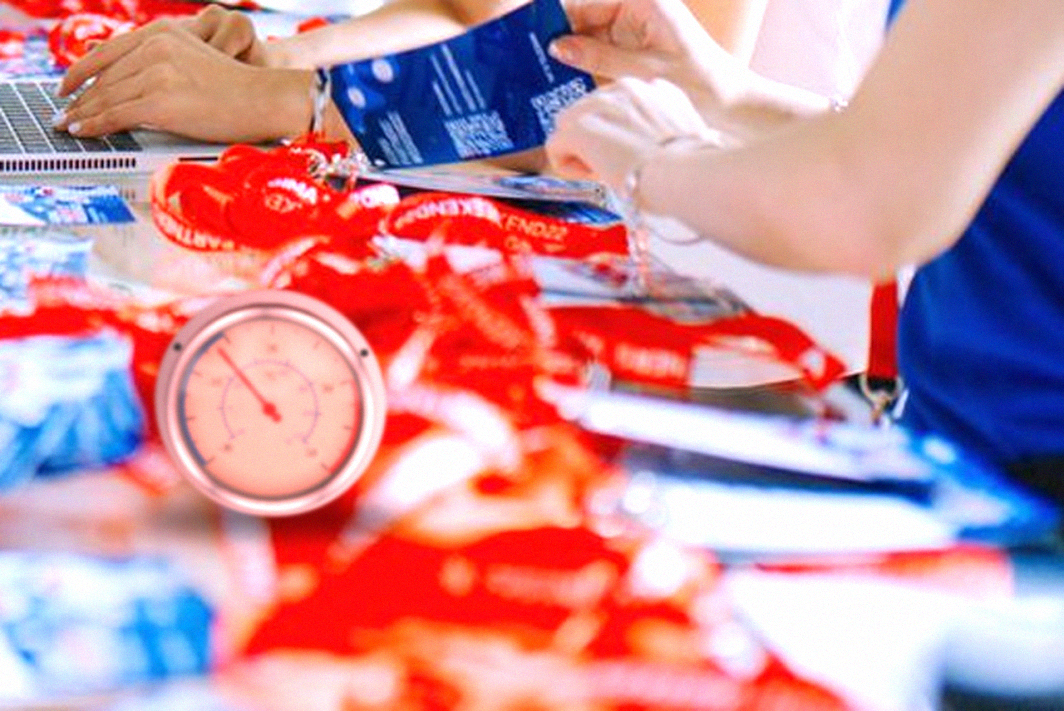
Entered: -2.5 °C
